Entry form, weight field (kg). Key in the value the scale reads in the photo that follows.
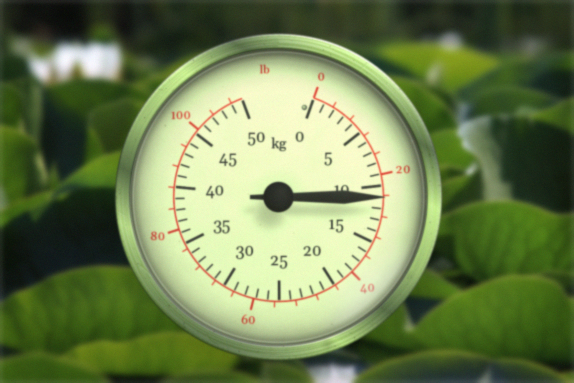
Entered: 11 kg
